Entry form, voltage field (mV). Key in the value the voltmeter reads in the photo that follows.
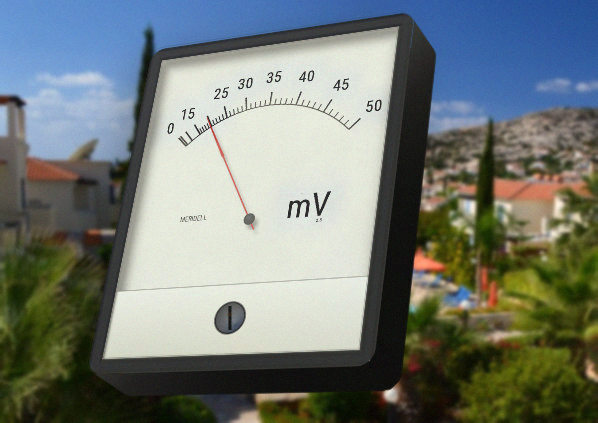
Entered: 20 mV
